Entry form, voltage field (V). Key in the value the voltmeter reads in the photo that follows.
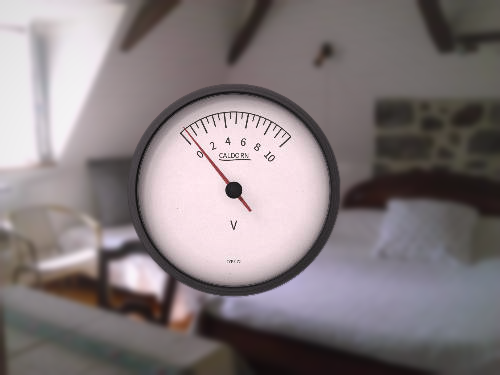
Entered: 0.5 V
